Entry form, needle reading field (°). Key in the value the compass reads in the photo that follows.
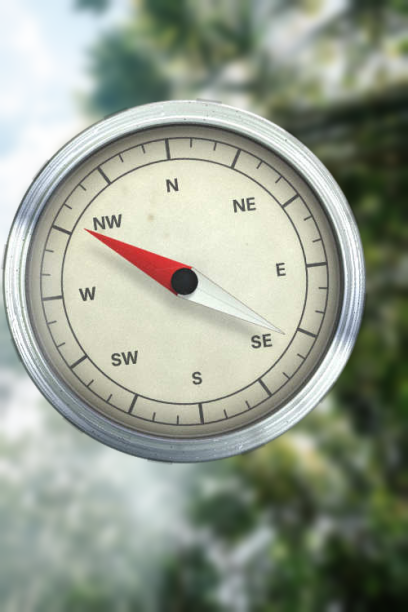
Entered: 305 °
